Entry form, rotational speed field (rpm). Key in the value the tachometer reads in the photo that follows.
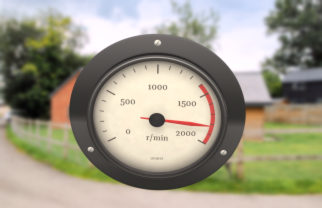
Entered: 1800 rpm
